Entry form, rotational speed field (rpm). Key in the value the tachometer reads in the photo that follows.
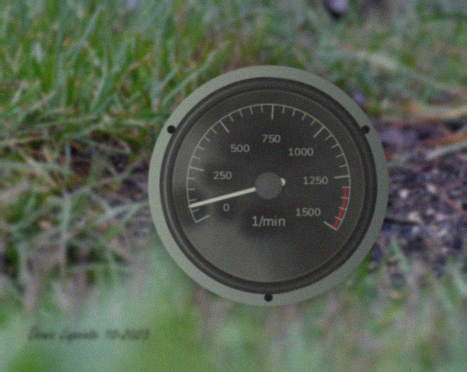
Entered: 75 rpm
